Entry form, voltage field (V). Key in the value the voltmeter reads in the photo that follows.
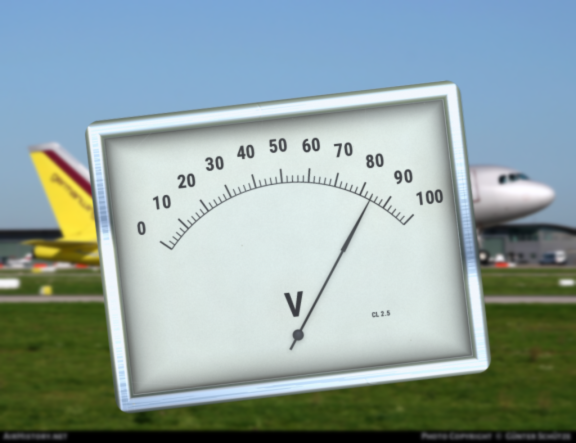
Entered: 84 V
